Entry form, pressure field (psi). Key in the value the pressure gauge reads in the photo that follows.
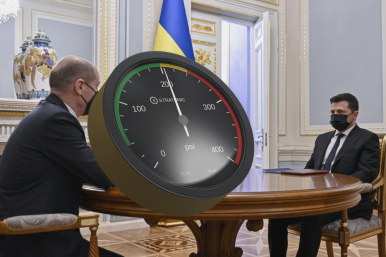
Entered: 200 psi
